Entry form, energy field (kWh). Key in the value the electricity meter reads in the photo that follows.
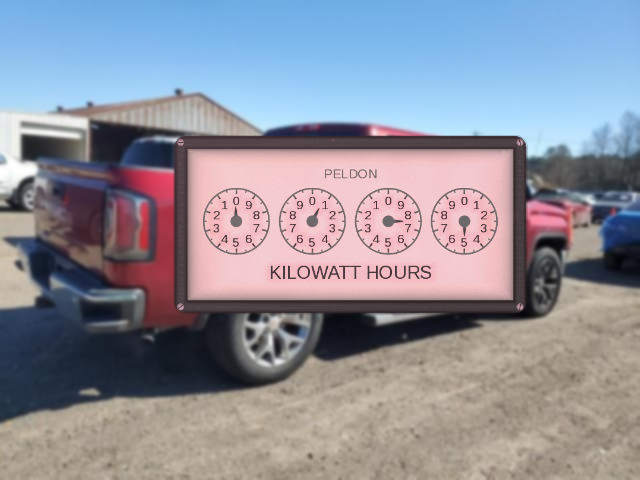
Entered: 75 kWh
